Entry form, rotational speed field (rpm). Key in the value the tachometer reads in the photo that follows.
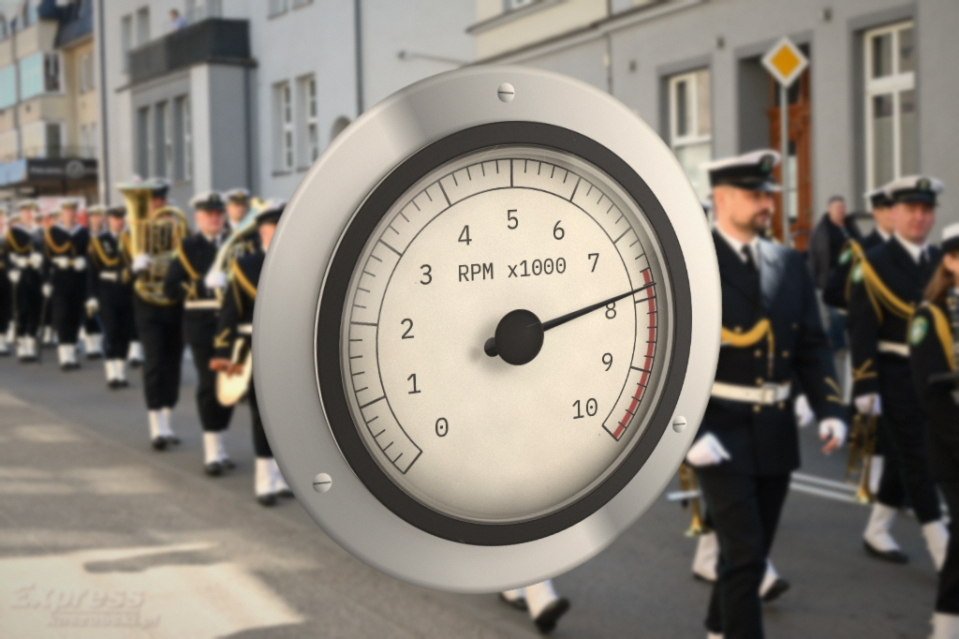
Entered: 7800 rpm
